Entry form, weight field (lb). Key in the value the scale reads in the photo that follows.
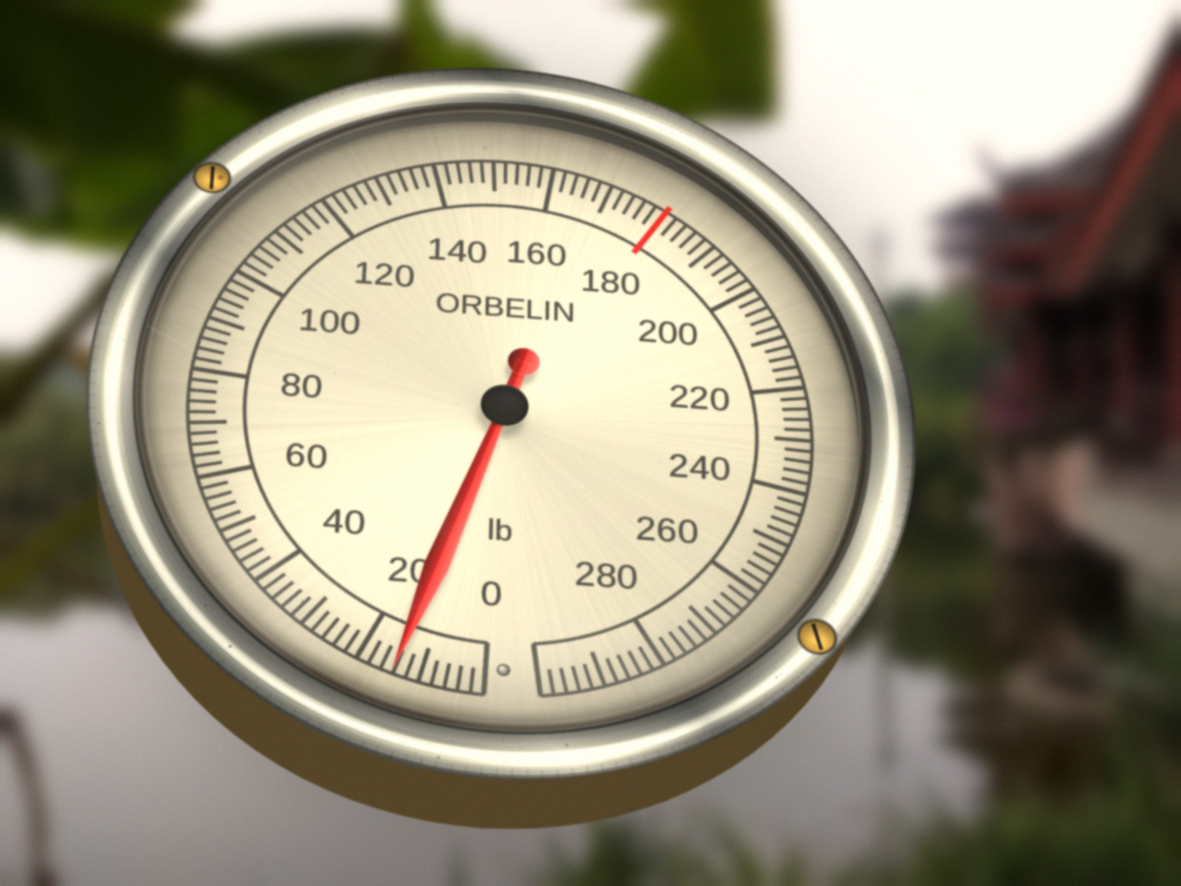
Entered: 14 lb
